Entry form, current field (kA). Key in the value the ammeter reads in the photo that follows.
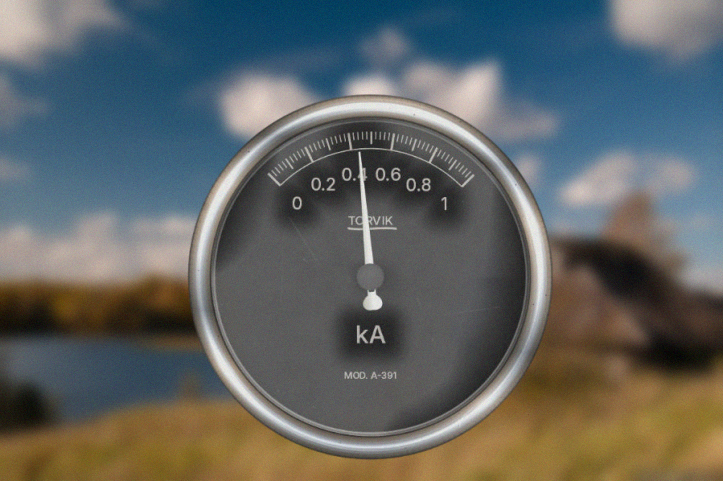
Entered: 0.44 kA
